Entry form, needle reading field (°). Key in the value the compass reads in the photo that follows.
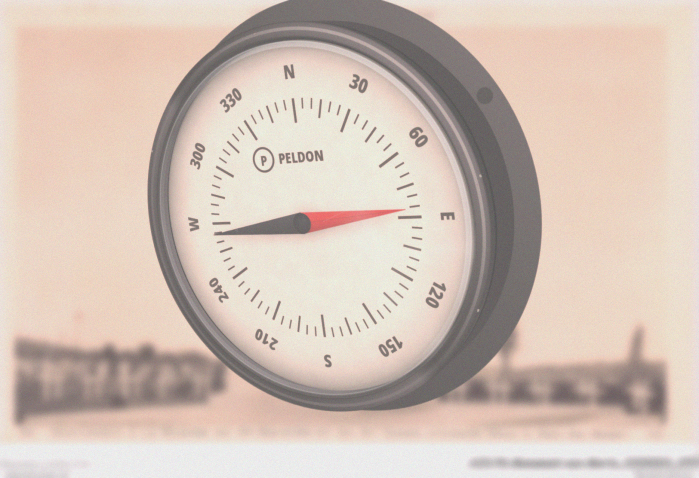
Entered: 85 °
